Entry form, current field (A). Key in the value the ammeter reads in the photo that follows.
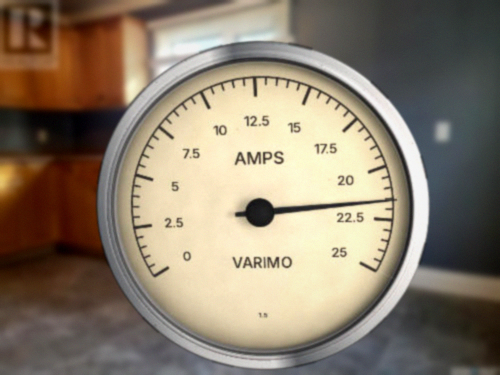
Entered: 21.5 A
